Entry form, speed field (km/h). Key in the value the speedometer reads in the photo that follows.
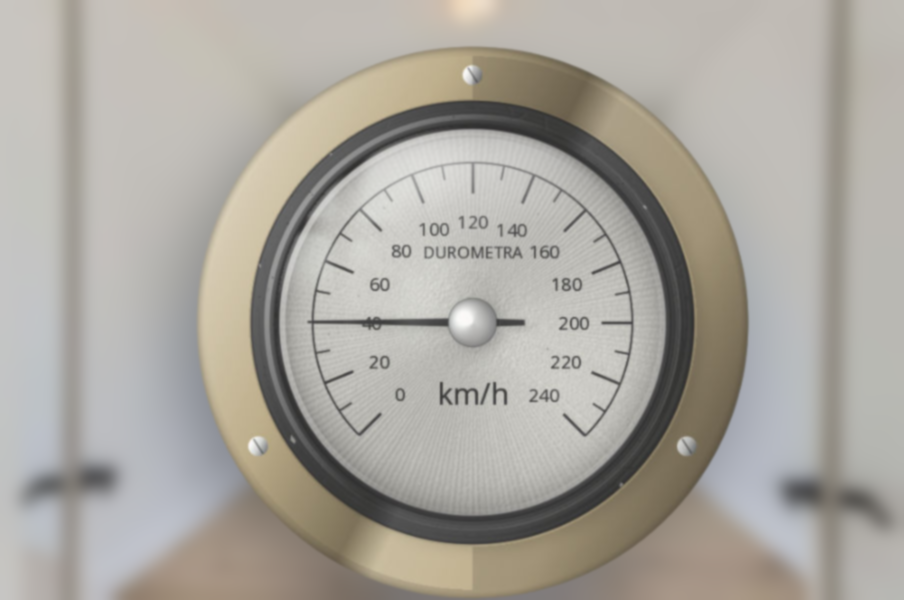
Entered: 40 km/h
